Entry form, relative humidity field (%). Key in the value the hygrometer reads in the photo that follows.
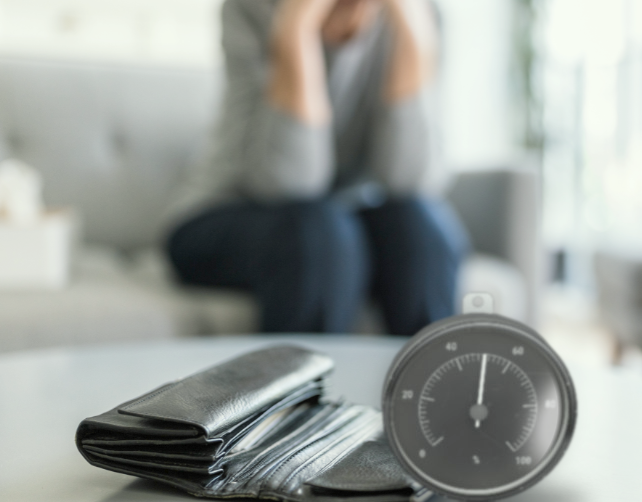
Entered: 50 %
